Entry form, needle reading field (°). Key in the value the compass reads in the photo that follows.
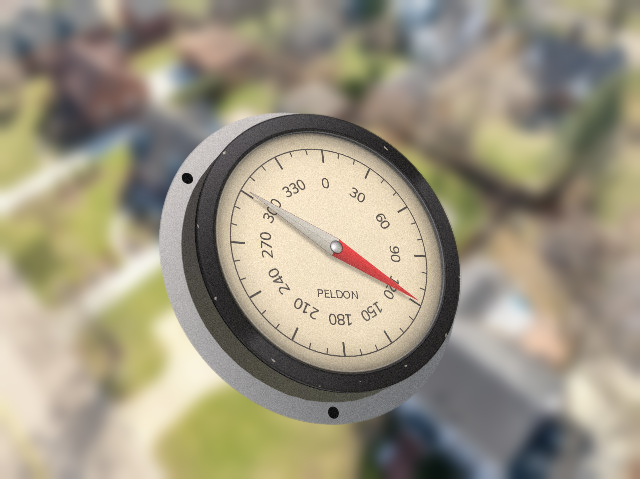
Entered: 120 °
